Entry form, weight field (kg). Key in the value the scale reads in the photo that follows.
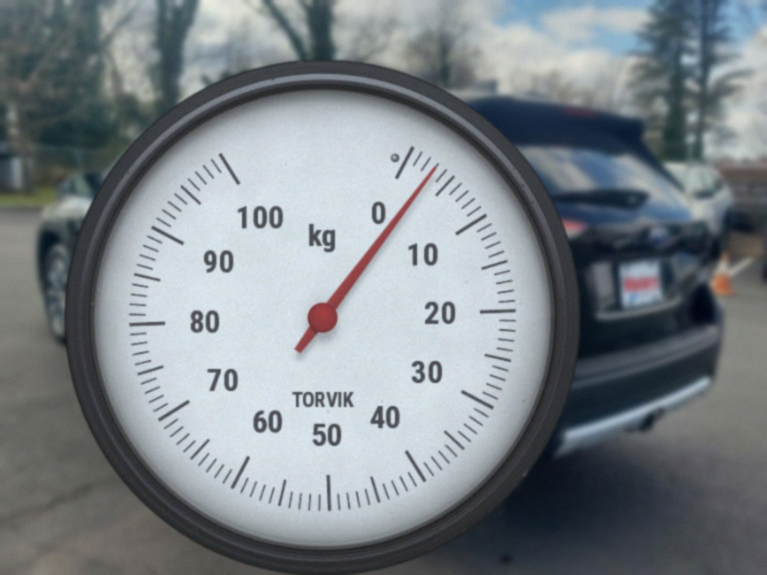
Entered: 3 kg
